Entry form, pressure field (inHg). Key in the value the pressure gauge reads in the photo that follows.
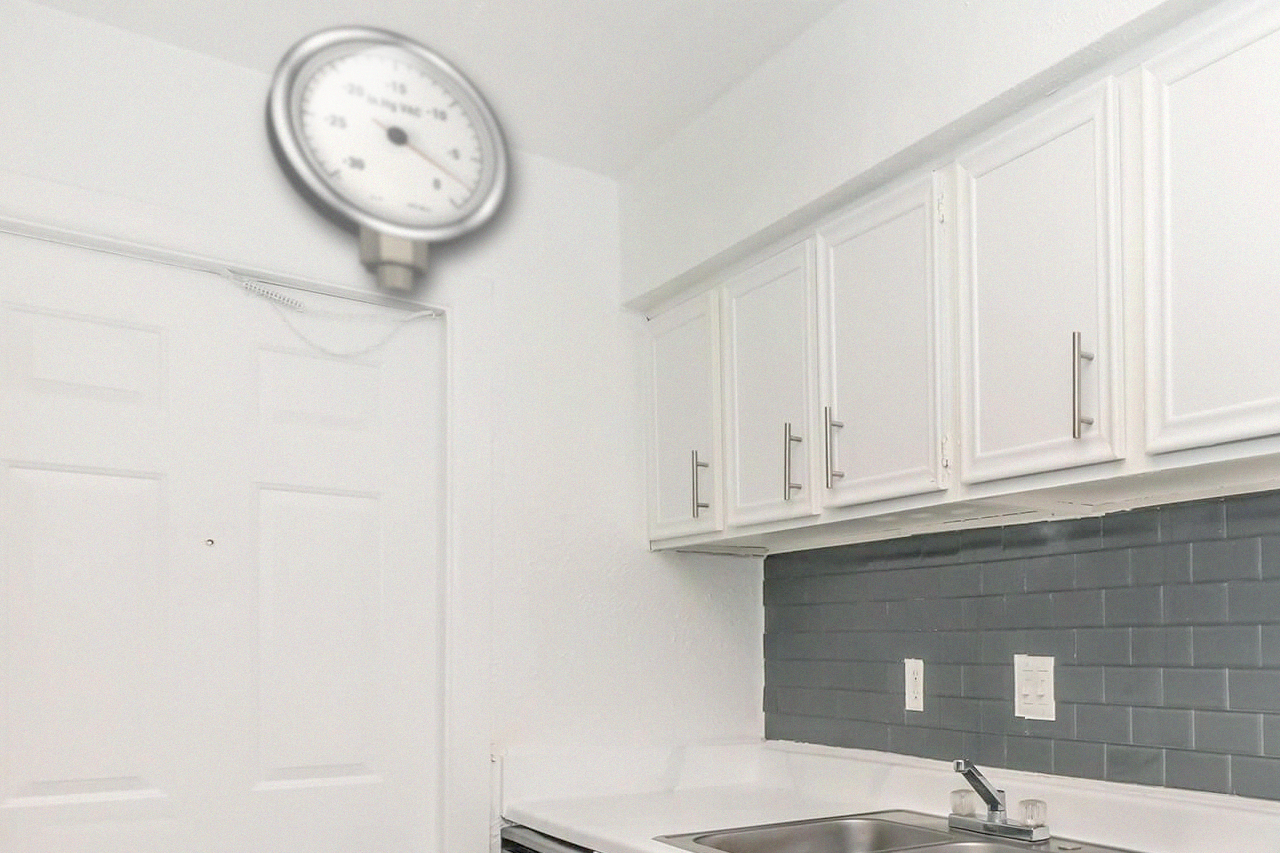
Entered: -2 inHg
